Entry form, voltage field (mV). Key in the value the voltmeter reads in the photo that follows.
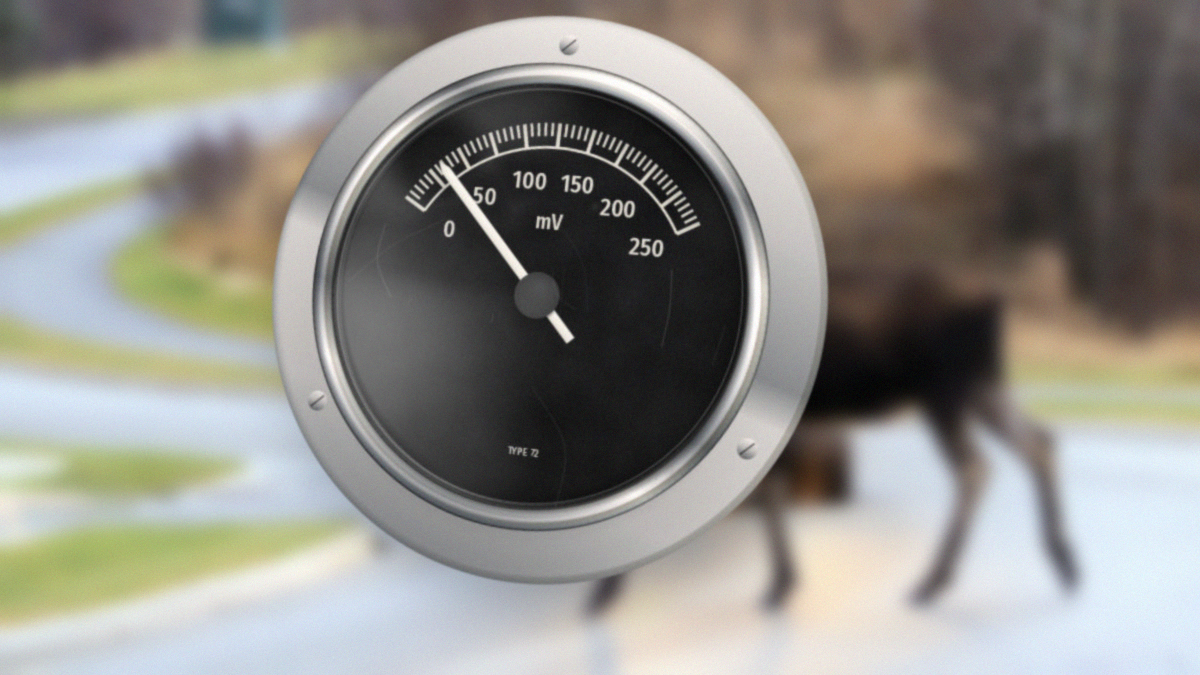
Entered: 35 mV
